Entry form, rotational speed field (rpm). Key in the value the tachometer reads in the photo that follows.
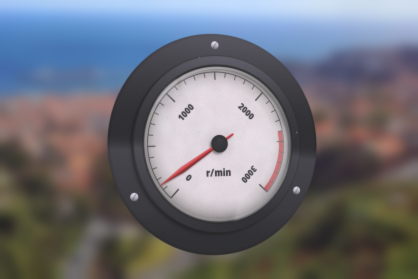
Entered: 150 rpm
